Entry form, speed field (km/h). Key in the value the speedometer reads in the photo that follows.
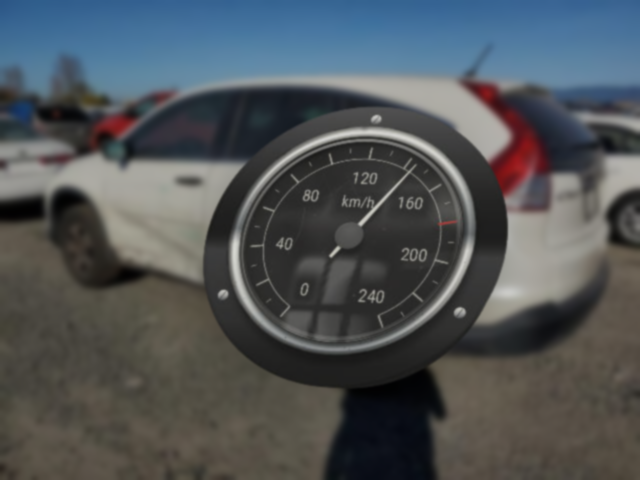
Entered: 145 km/h
